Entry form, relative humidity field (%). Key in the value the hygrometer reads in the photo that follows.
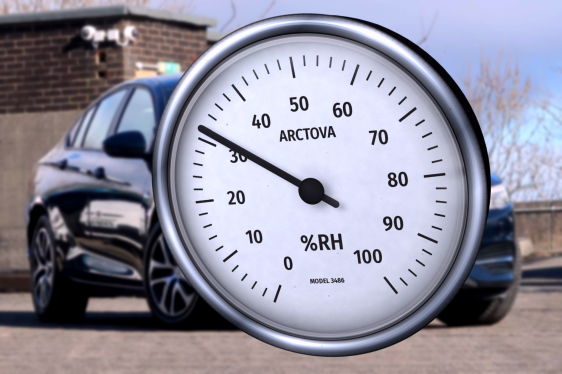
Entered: 32 %
